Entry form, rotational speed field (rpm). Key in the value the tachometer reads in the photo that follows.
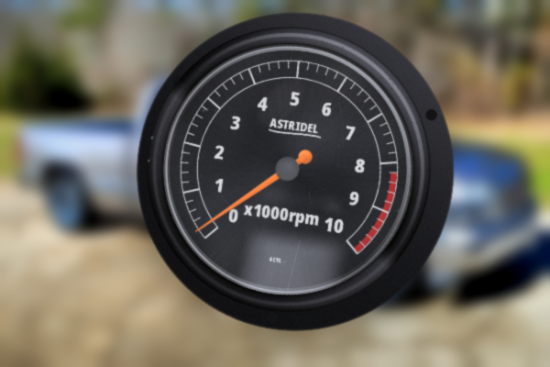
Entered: 200 rpm
